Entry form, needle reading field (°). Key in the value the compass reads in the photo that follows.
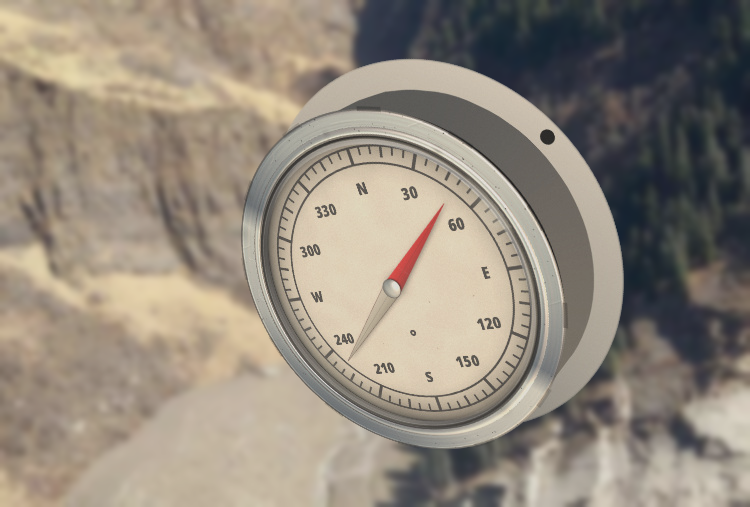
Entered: 50 °
